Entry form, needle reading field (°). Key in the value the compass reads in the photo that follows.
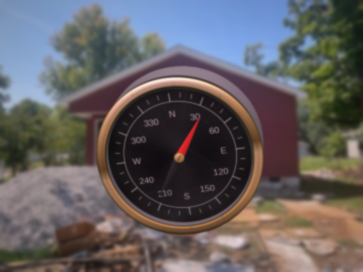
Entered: 35 °
